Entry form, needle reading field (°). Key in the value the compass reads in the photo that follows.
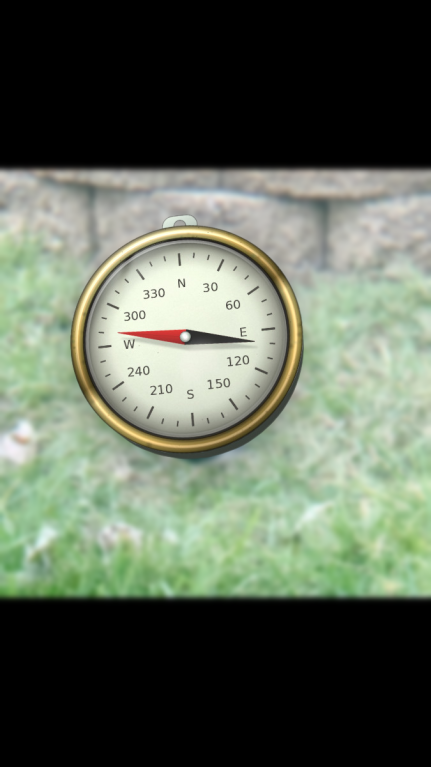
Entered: 280 °
